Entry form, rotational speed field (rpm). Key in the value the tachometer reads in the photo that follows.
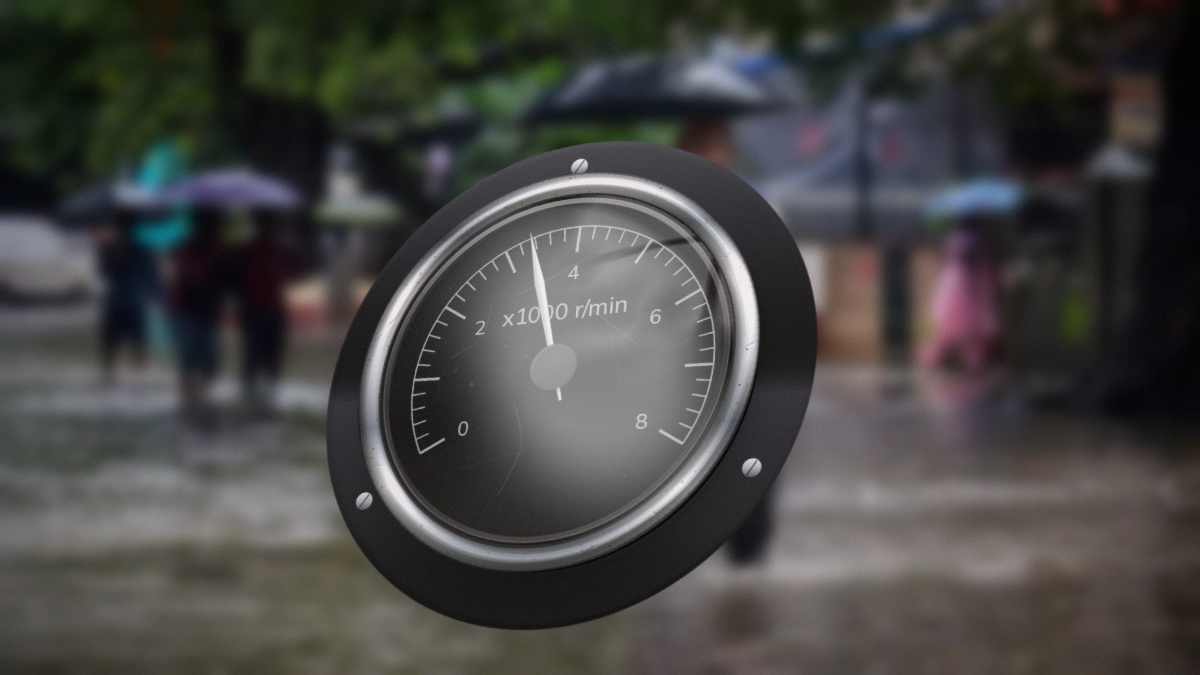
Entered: 3400 rpm
